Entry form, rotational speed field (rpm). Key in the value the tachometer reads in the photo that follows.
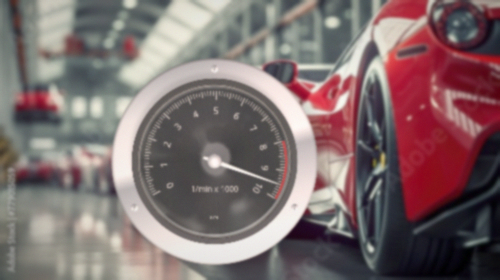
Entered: 9500 rpm
